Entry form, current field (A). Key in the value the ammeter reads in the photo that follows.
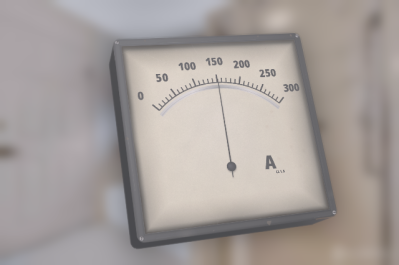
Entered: 150 A
